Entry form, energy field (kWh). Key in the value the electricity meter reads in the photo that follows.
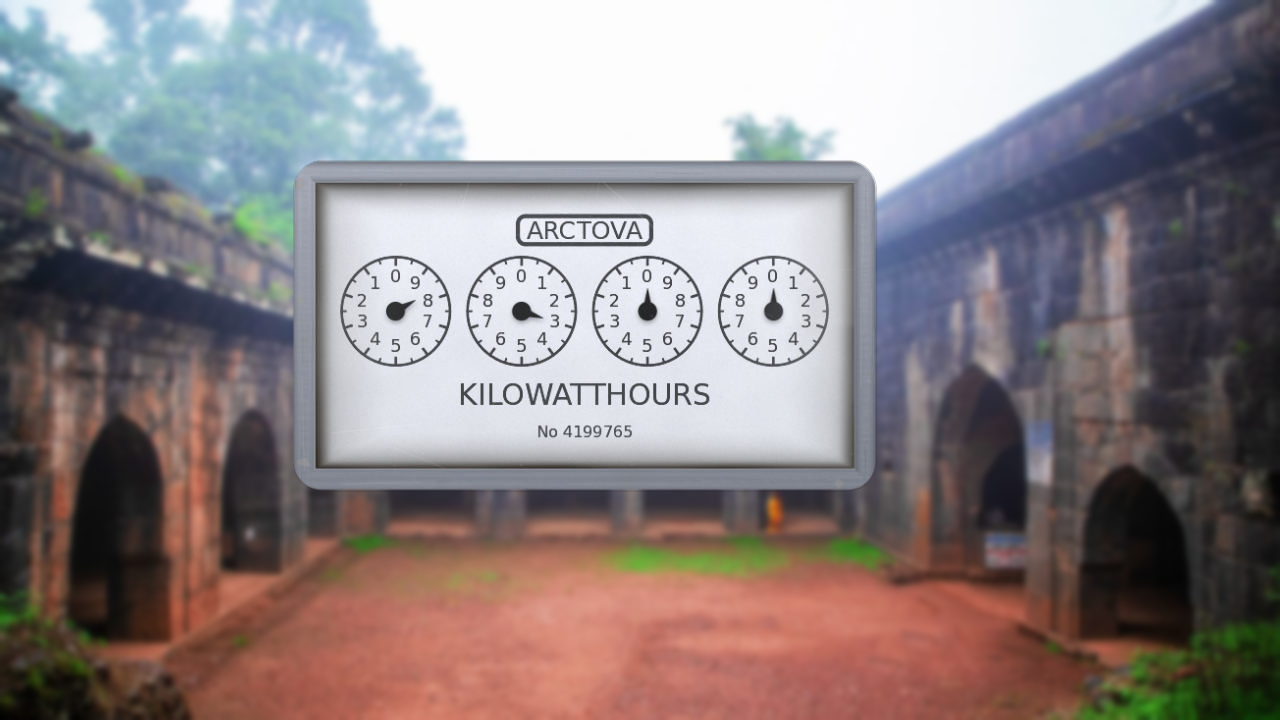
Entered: 8300 kWh
